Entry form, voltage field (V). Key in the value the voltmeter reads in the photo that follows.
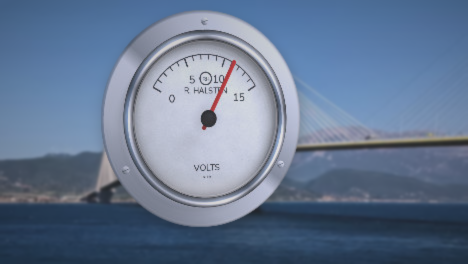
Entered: 11 V
